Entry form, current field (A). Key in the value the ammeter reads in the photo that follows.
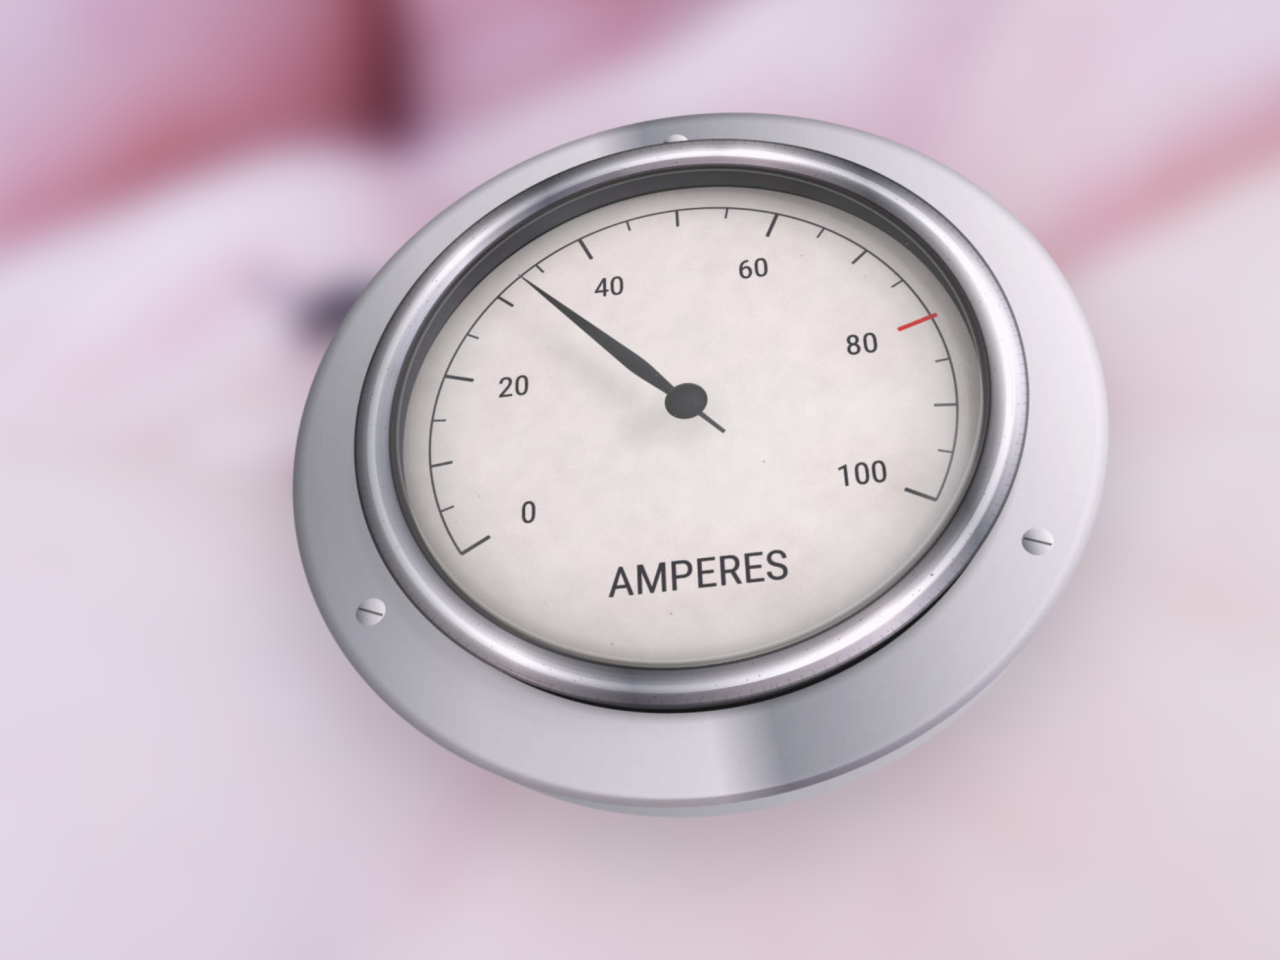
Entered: 32.5 A
